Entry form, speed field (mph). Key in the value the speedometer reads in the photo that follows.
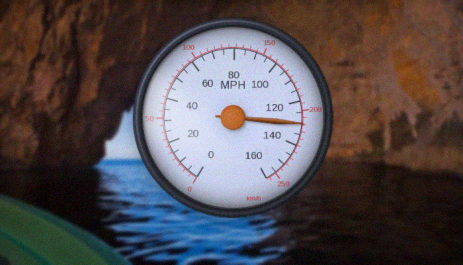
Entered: 130 mph
